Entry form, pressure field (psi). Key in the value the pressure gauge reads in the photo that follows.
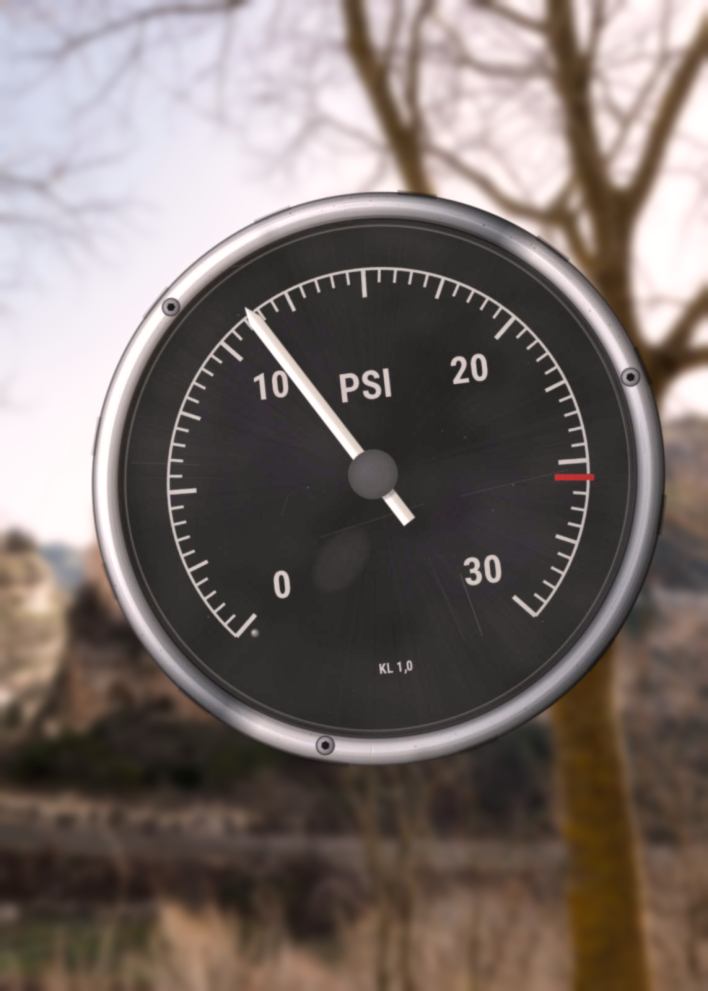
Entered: 11.25 psi
